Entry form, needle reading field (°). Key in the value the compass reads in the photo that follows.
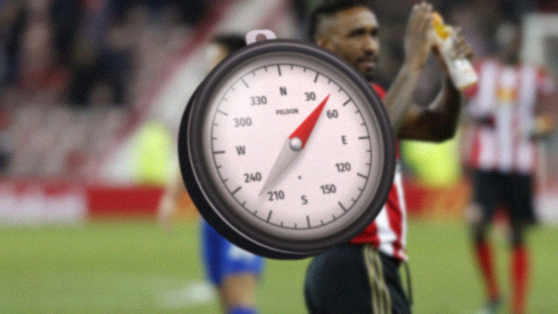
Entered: 45 °
